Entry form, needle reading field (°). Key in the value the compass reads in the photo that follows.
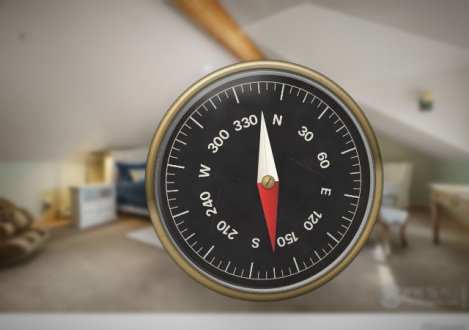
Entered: 165 °
